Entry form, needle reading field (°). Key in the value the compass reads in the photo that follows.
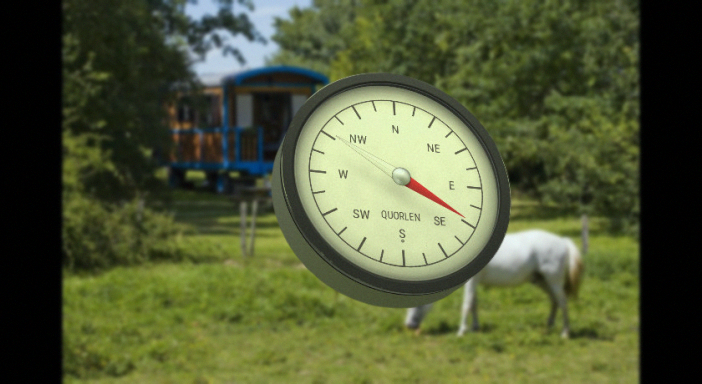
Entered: 120 °
